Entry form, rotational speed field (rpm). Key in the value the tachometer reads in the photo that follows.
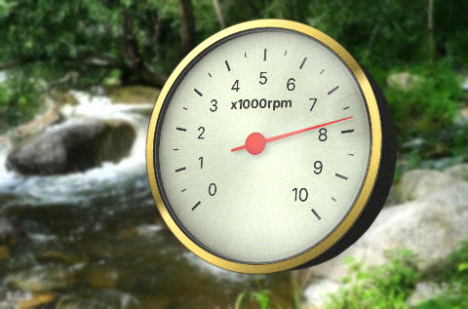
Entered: 7750 rpm
